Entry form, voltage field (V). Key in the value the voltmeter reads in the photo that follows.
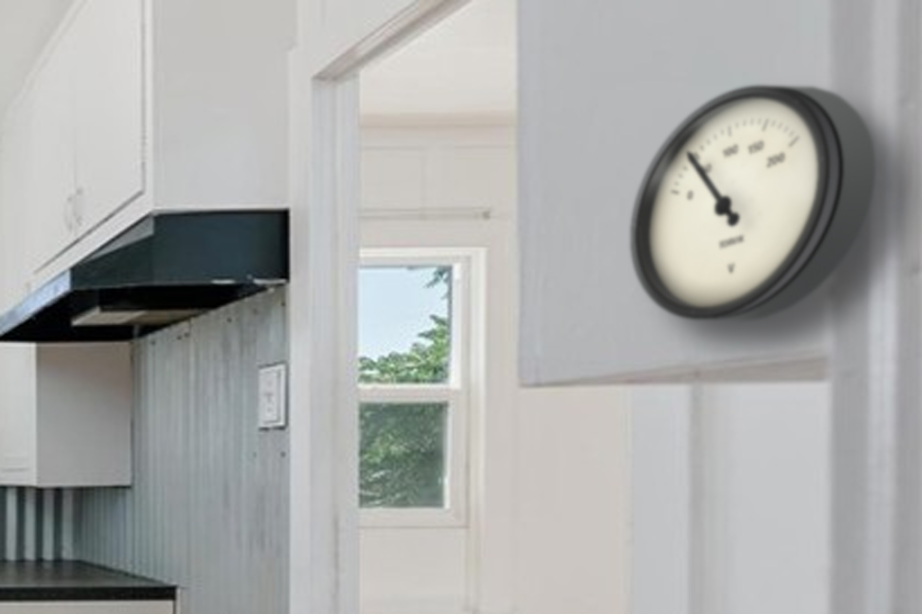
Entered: 50 V
